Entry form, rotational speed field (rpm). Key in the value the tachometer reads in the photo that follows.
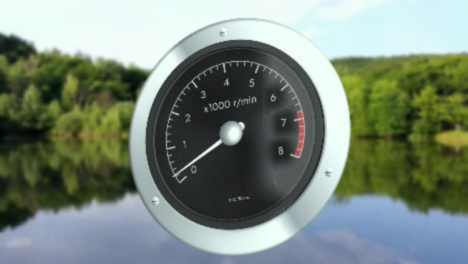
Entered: 200 rpm
